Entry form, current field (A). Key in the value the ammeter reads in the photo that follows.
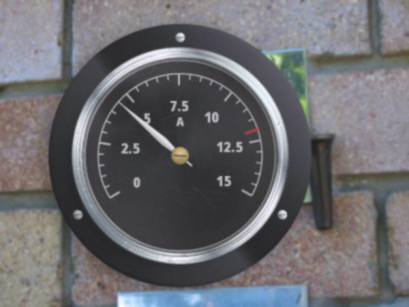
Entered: 4.5 A
